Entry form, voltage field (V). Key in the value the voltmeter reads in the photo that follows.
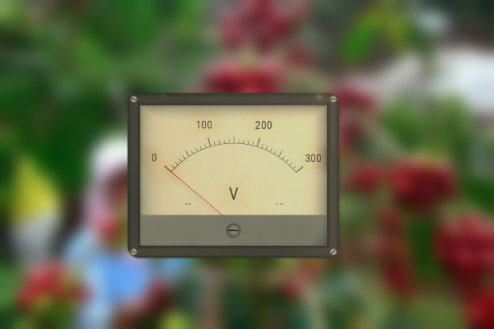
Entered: 0 V
